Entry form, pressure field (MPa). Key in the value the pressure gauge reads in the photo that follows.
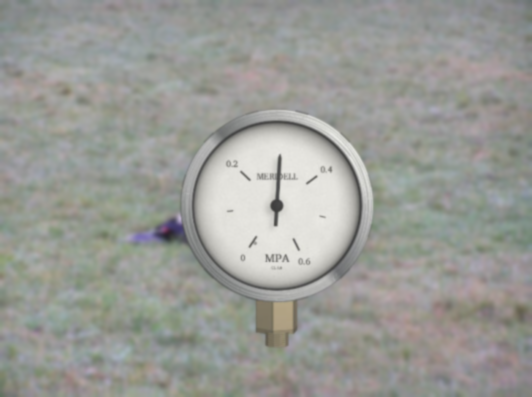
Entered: 0.3 MPa
